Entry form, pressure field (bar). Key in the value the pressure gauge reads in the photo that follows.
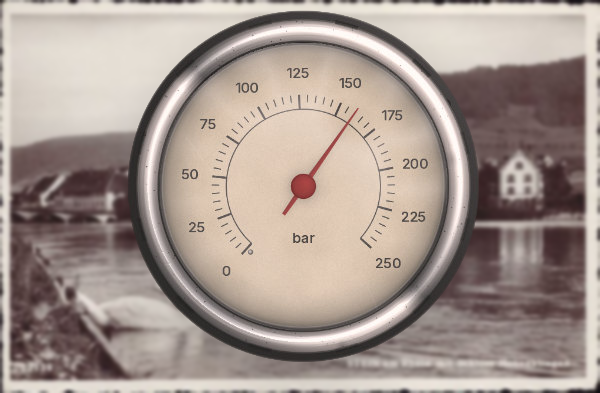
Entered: 160 bar
